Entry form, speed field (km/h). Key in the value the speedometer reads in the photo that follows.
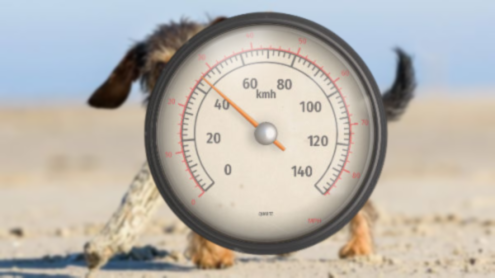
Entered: 44 km/h
